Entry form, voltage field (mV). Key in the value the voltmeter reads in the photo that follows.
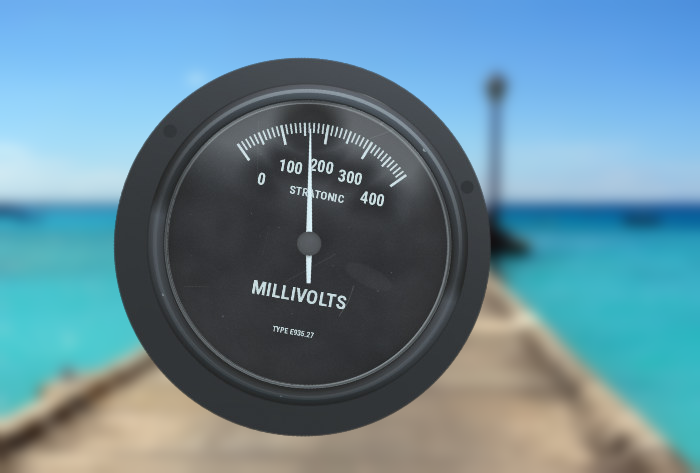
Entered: 160 mV
